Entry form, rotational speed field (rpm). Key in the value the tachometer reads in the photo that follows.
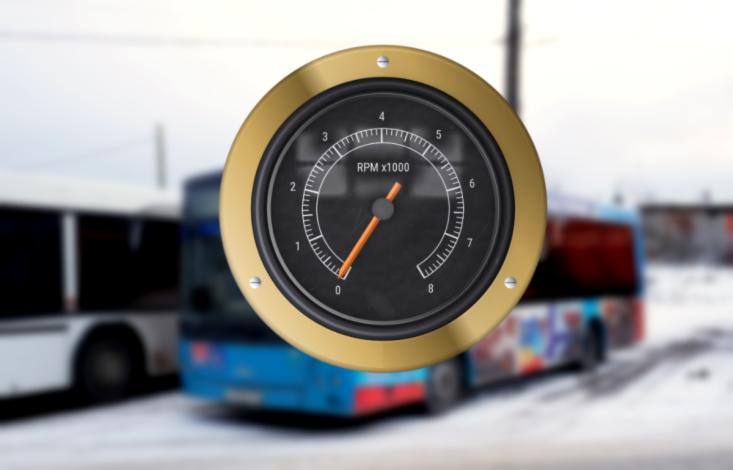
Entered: 100 rpm
